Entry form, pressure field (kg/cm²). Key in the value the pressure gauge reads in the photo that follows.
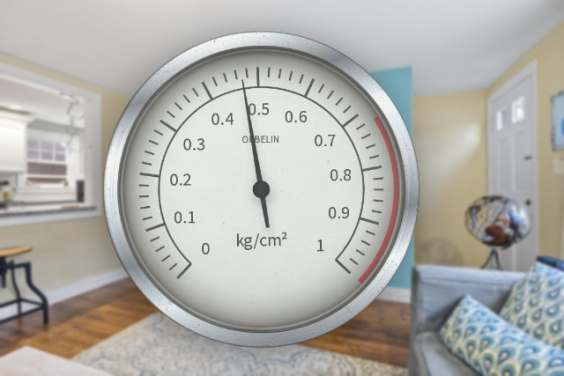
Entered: 0.47 kg/cm²
